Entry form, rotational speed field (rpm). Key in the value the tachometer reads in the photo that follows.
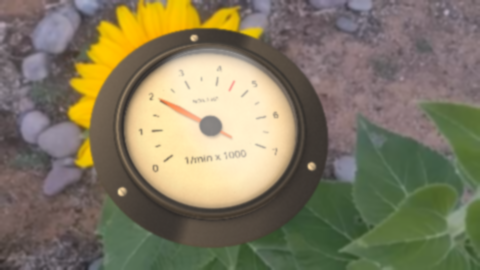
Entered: 2000 rpm
